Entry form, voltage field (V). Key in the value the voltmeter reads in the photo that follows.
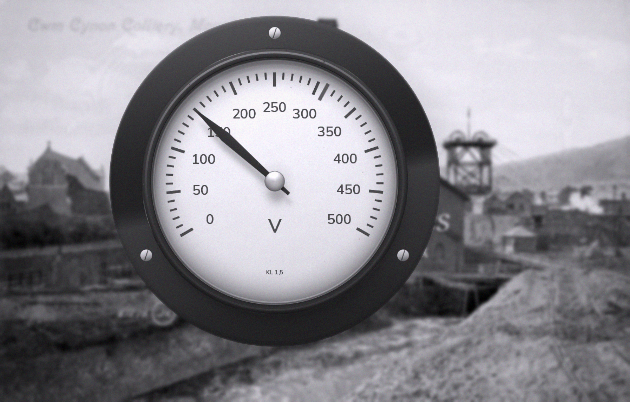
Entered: 150 V
